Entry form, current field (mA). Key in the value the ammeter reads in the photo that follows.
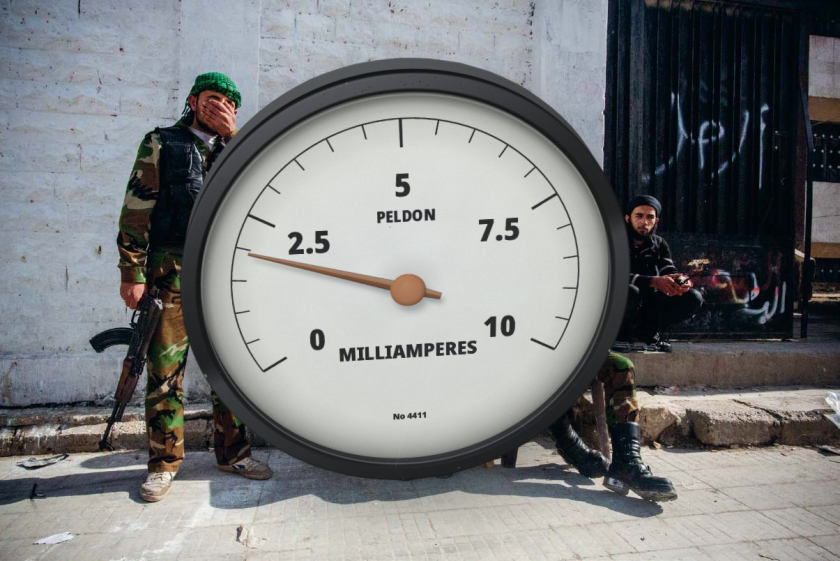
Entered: 2 mA
